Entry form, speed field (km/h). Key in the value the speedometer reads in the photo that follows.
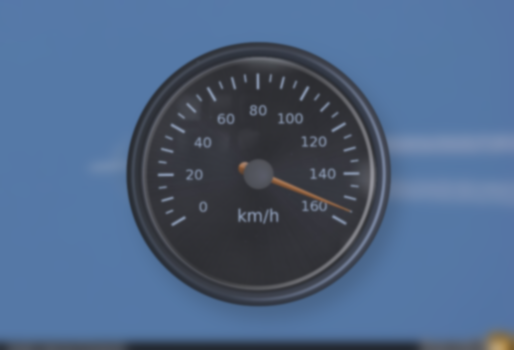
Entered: 155 km/h
